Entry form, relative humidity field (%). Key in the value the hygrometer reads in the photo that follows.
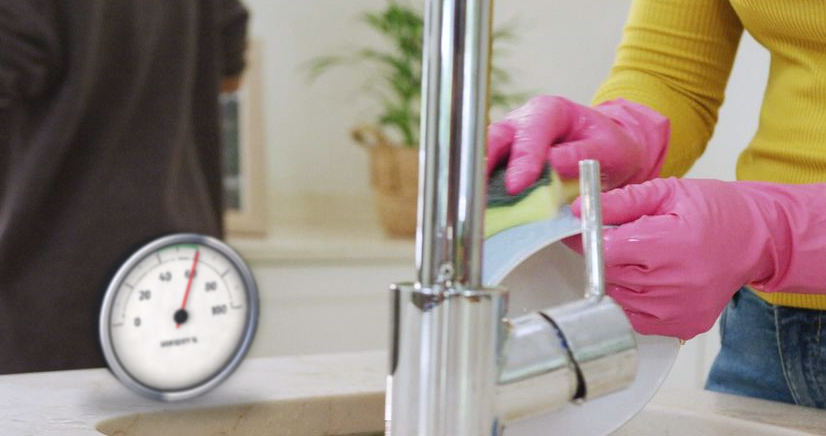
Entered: 60 %
